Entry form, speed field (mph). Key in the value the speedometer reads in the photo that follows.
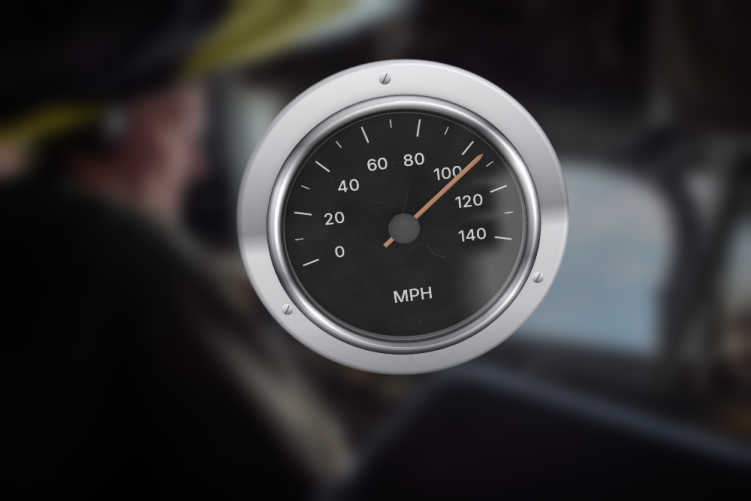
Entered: 105 mph
